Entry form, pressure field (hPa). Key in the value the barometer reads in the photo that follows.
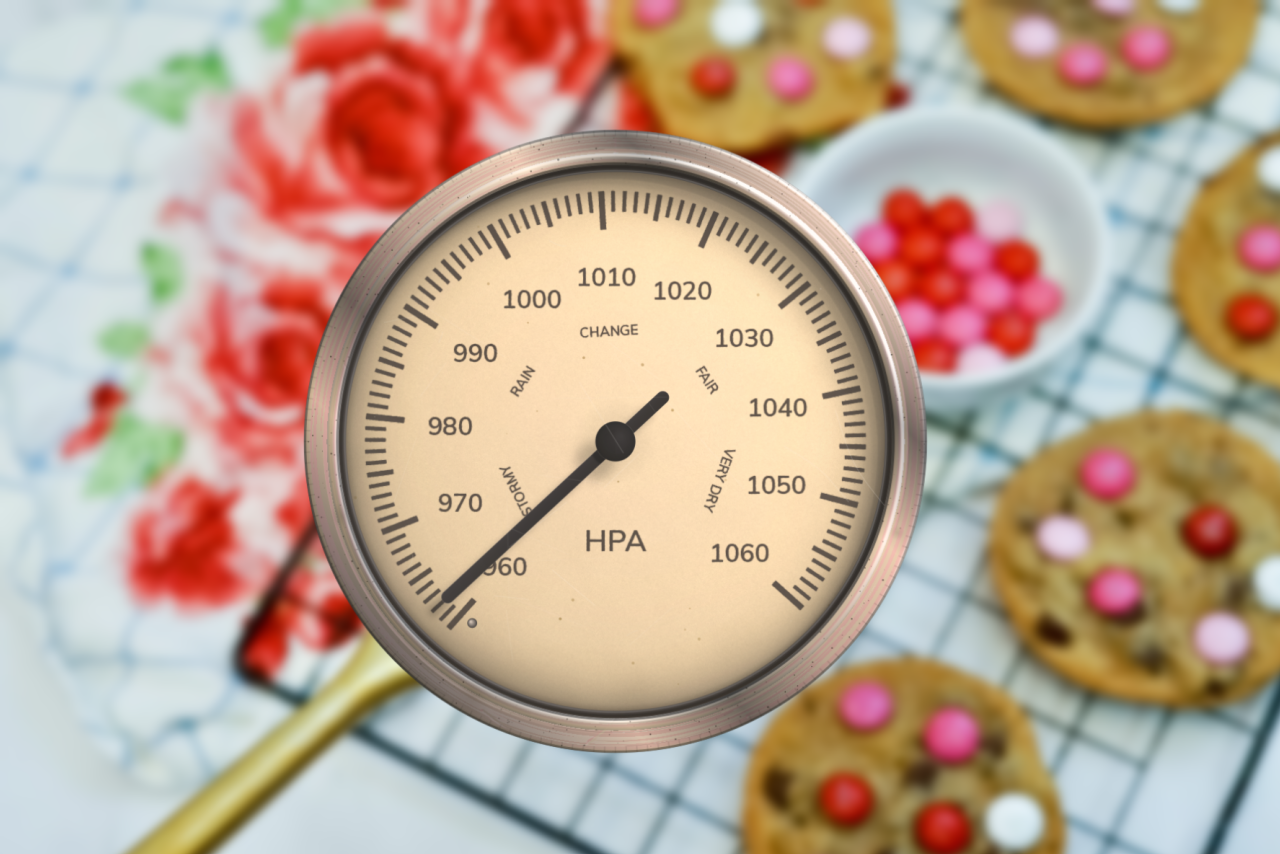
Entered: 962 hPa
